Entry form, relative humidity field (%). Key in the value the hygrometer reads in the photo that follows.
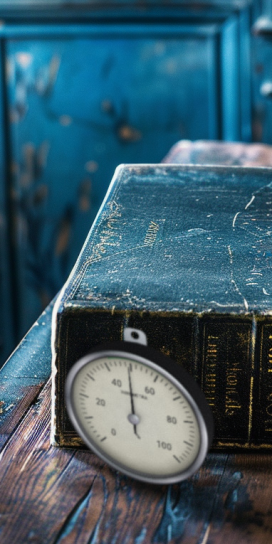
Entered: 50 %
